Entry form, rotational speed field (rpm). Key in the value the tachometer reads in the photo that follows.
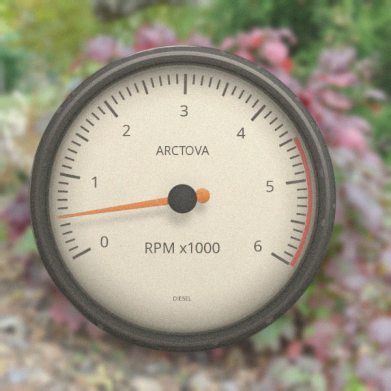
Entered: 500 rpm
